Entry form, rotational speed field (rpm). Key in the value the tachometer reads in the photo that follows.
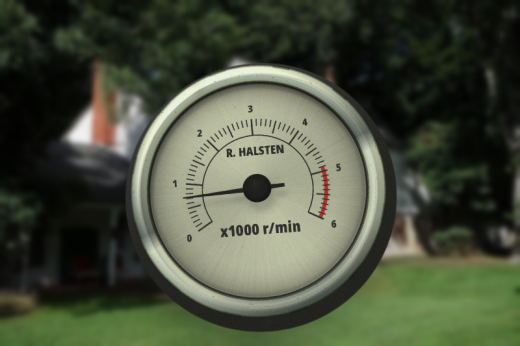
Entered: 700 rpm
